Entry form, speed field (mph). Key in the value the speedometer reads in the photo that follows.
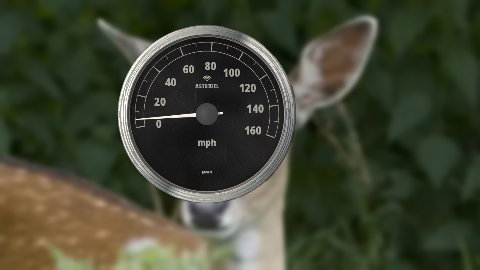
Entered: 5 mph
